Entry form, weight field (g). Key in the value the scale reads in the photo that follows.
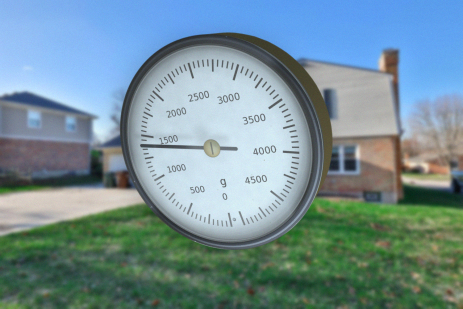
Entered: 1400 g
